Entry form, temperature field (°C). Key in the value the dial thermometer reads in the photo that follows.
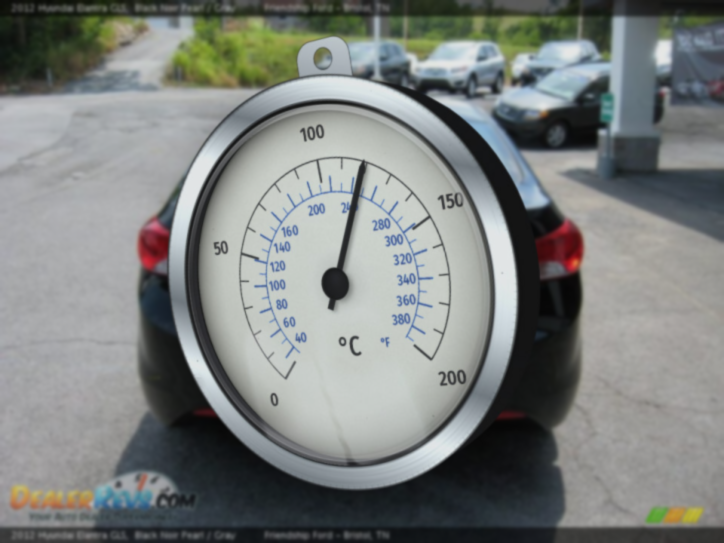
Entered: 120 °C
